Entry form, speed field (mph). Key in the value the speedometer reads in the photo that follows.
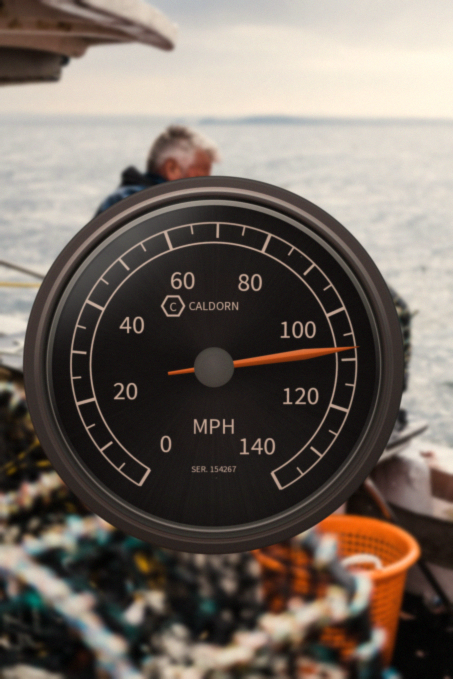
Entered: 107.5 mph
